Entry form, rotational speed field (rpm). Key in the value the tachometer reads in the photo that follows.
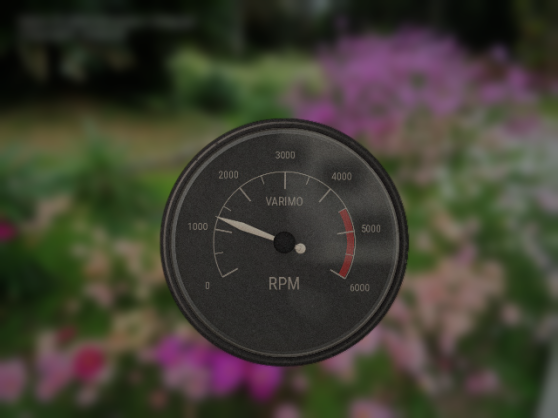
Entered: 1250 rpm
